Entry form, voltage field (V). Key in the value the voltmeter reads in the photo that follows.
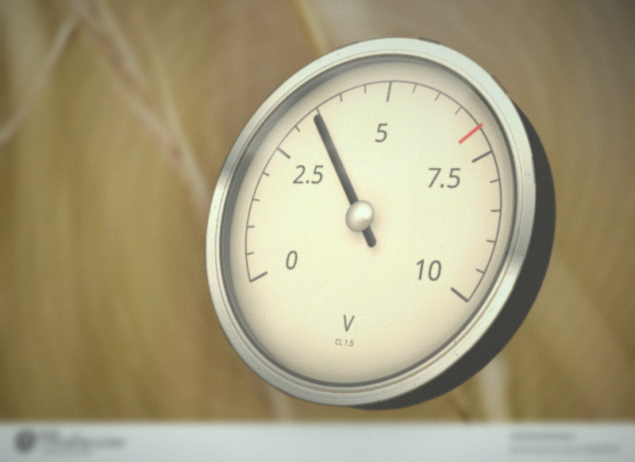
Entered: 3.5 V
